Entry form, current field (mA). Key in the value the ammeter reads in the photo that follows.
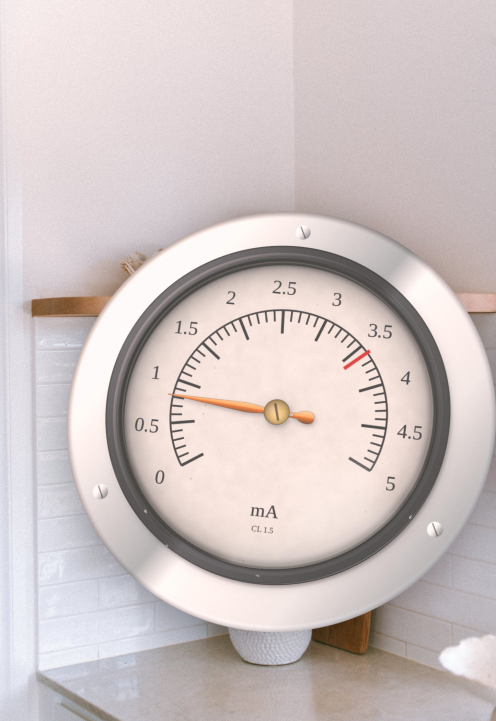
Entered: 0.8 mA
